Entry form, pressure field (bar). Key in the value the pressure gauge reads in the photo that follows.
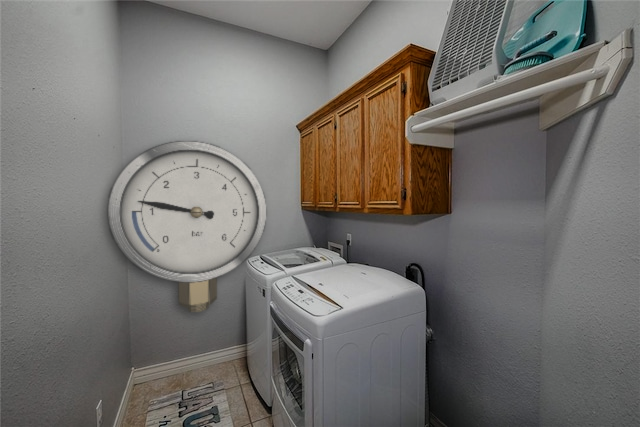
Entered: 1.25 bar
